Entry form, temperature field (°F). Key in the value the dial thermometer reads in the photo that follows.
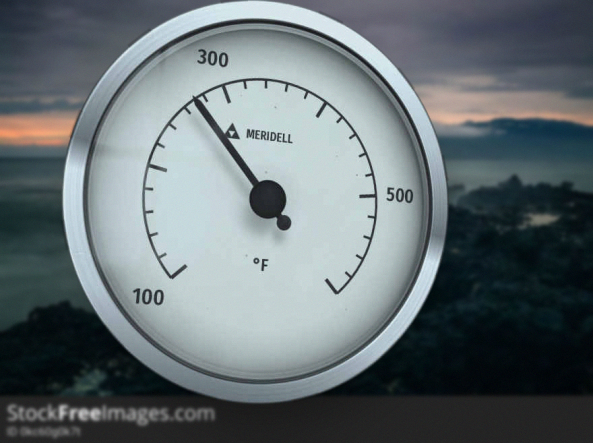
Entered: 270 °F
